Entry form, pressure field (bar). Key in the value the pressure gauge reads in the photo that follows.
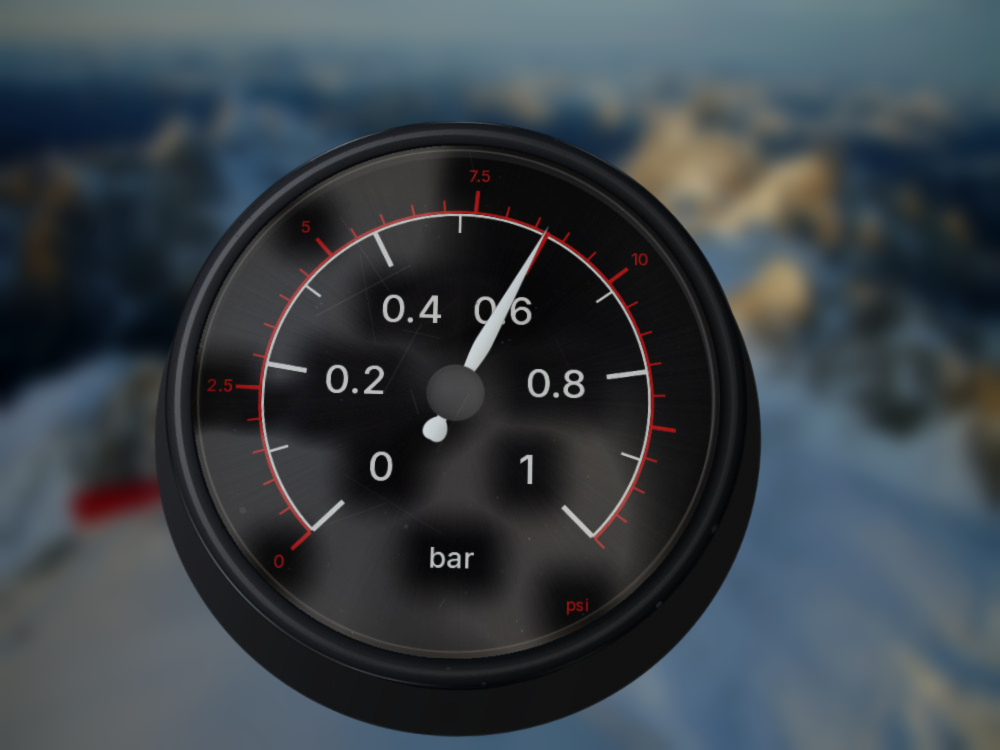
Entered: 0.6 bar
